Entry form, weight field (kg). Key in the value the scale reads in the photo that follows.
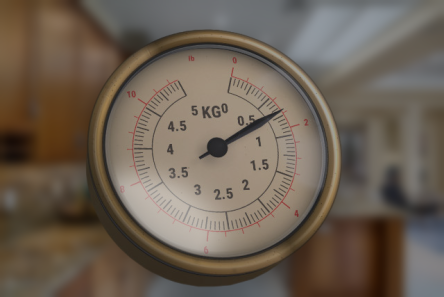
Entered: 0.7 kg
